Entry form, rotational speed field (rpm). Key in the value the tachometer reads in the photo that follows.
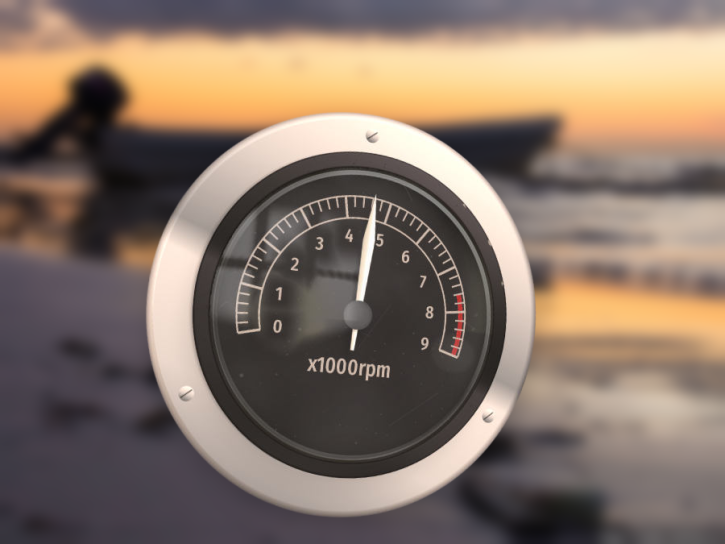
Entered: 4600 rpm
